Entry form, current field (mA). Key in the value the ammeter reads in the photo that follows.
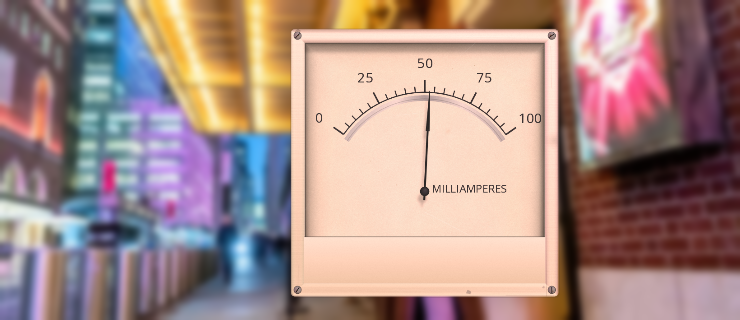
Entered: 52.5 mA
